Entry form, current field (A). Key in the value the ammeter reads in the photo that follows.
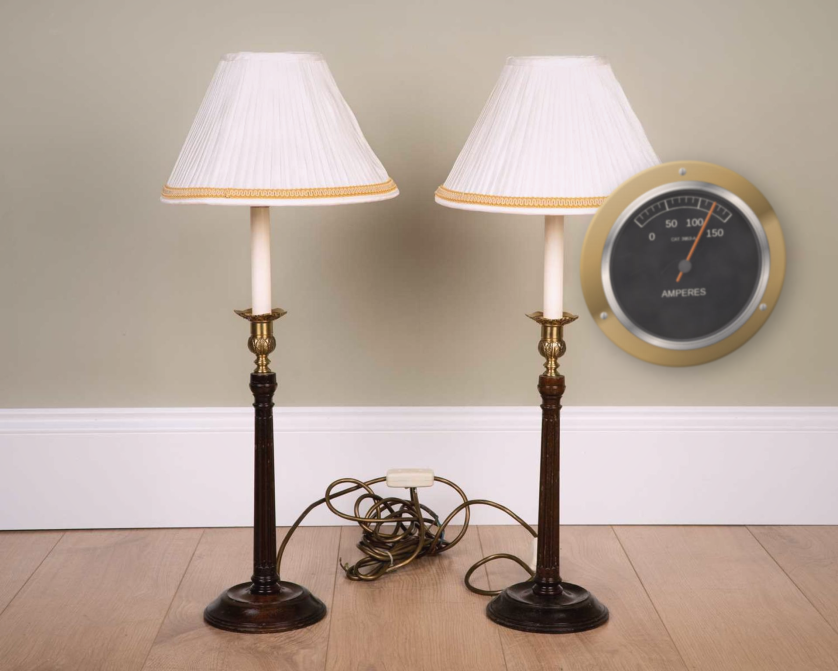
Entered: 120 A
